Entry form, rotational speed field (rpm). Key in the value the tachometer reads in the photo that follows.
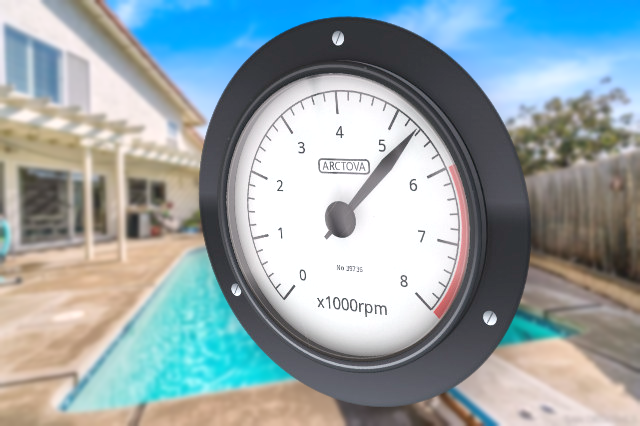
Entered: 5400 rpm
